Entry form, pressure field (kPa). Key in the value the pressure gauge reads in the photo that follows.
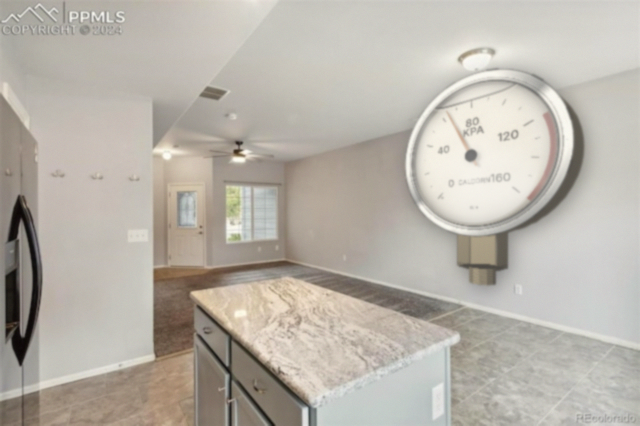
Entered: 65 kPa
